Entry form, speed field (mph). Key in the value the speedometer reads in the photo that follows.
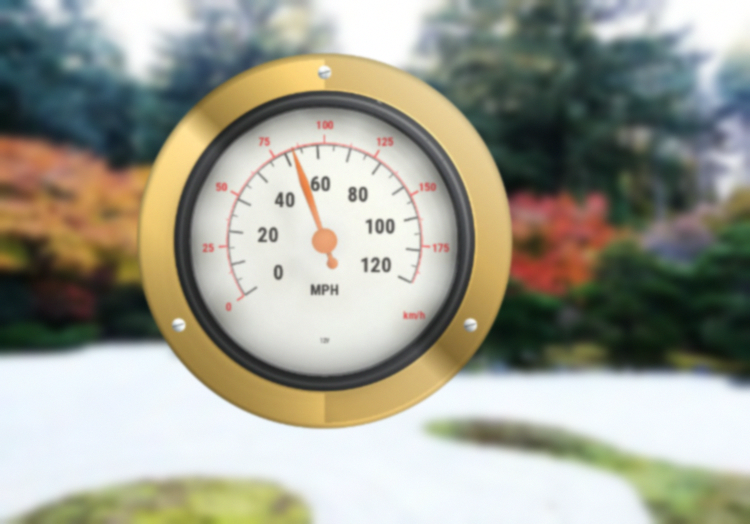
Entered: 52.5 mph
